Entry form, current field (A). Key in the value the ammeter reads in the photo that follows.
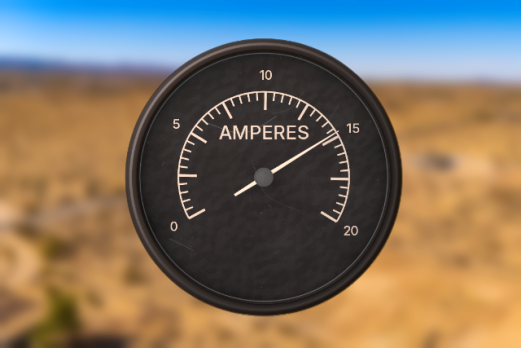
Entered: 14.75 A
